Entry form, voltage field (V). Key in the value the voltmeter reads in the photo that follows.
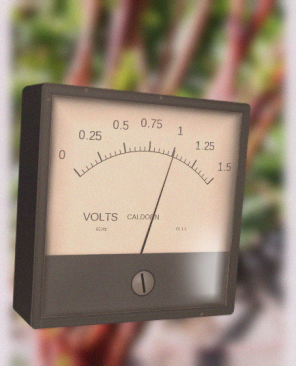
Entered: 1 V
